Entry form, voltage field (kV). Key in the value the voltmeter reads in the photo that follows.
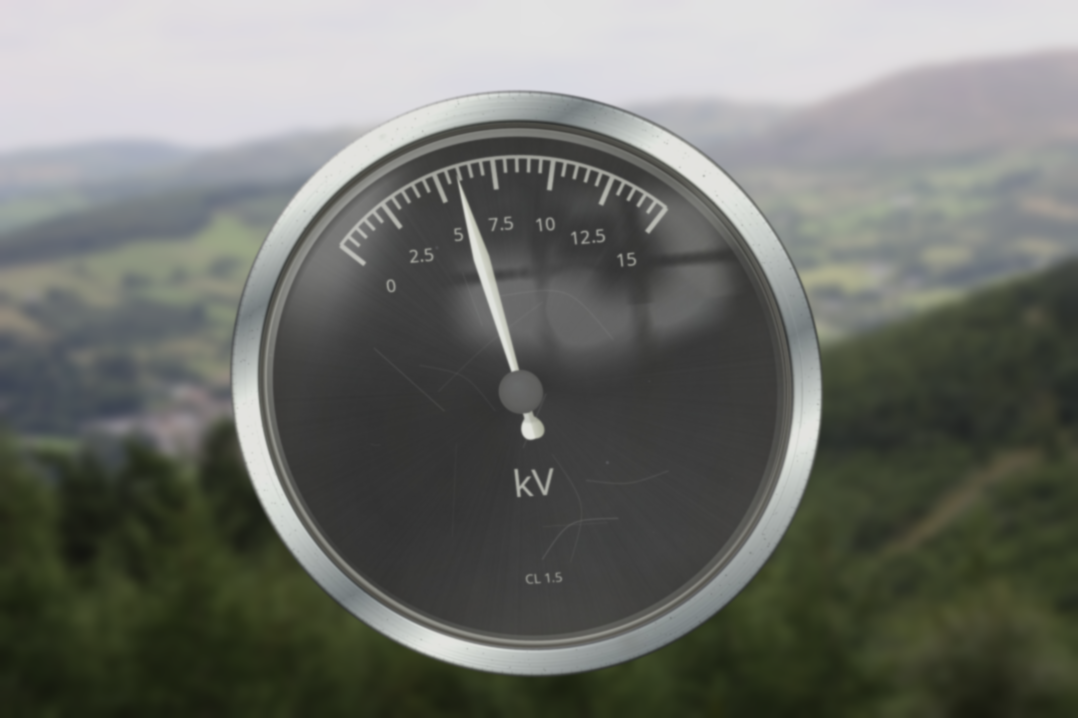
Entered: 6 kV
